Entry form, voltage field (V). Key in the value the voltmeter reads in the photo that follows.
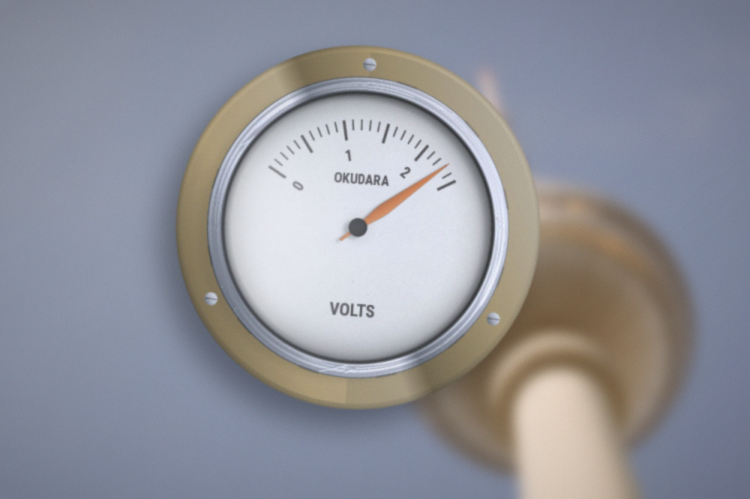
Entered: 2.3 V
